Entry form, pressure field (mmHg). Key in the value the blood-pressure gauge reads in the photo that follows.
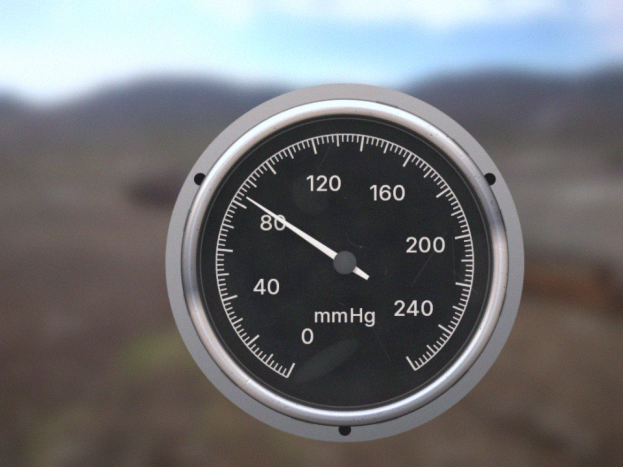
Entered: 84 mmHg
